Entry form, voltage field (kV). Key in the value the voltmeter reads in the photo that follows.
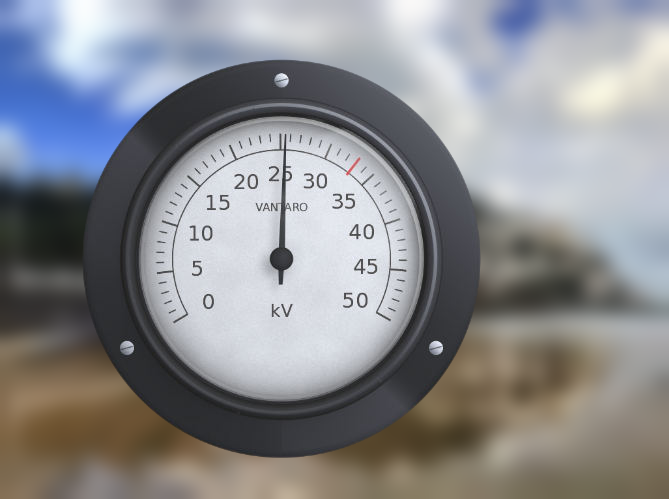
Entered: 25.5 kV
